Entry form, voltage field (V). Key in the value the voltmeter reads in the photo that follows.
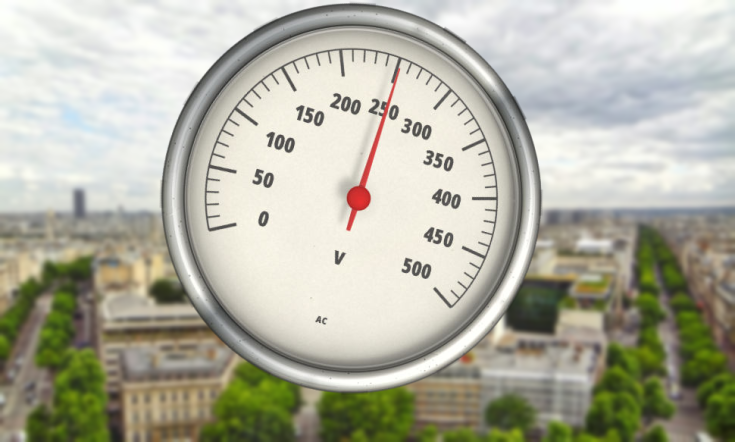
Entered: 250 V
